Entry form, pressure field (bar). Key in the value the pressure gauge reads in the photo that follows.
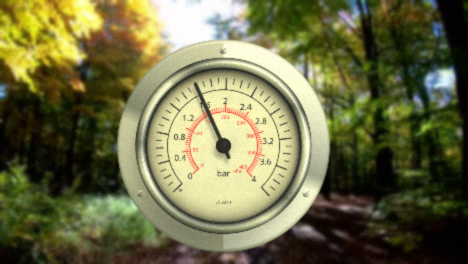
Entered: 1.6 bar
